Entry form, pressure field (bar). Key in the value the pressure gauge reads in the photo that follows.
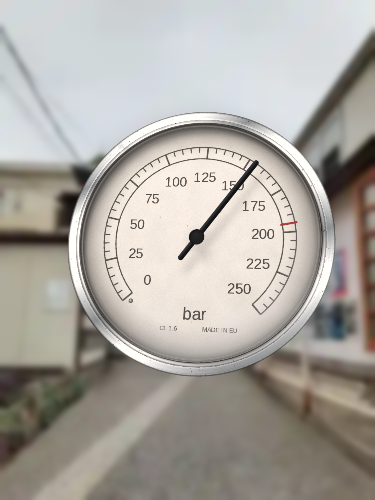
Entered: 155 bar
